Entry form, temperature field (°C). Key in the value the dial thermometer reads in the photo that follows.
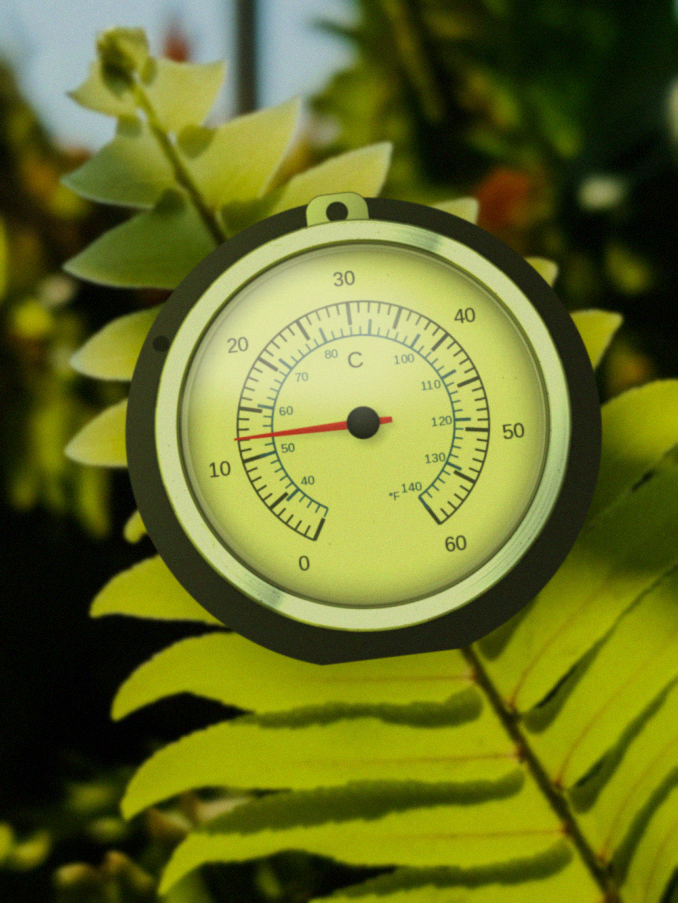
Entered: 12 °C
